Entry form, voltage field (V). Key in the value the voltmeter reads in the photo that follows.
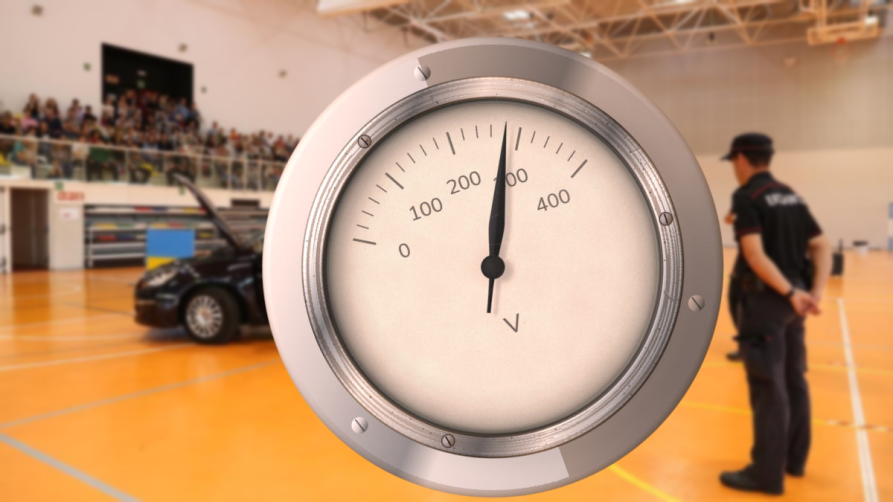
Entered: 280 V
